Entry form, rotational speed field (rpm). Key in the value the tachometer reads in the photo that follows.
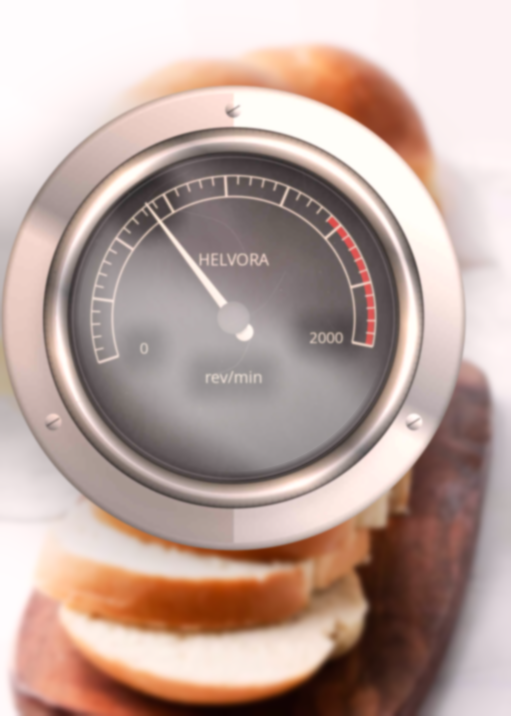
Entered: 675 rpm
